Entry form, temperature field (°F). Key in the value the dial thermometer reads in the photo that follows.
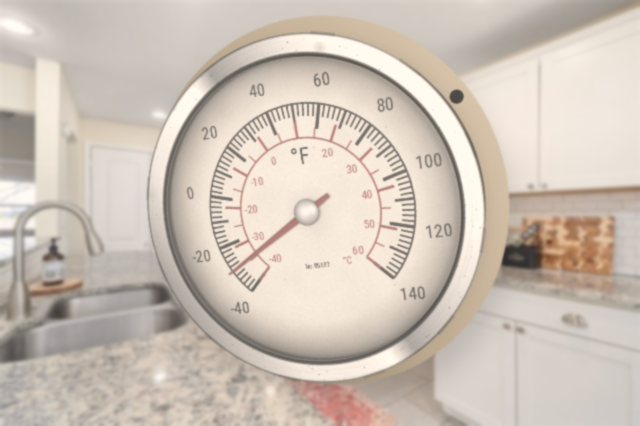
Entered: -30 °F
